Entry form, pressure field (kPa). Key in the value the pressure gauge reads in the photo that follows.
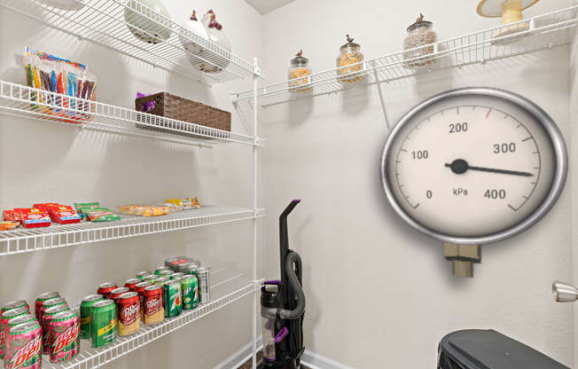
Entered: 350 kPa
